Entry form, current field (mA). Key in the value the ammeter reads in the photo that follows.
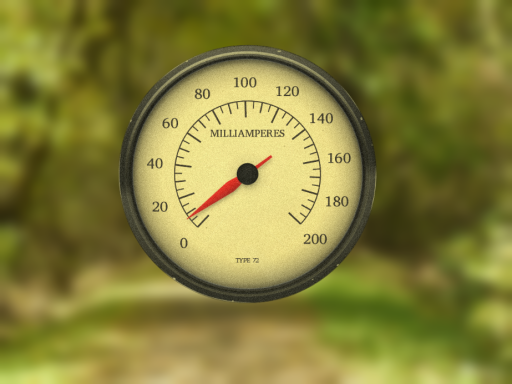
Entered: 7.5 mA
